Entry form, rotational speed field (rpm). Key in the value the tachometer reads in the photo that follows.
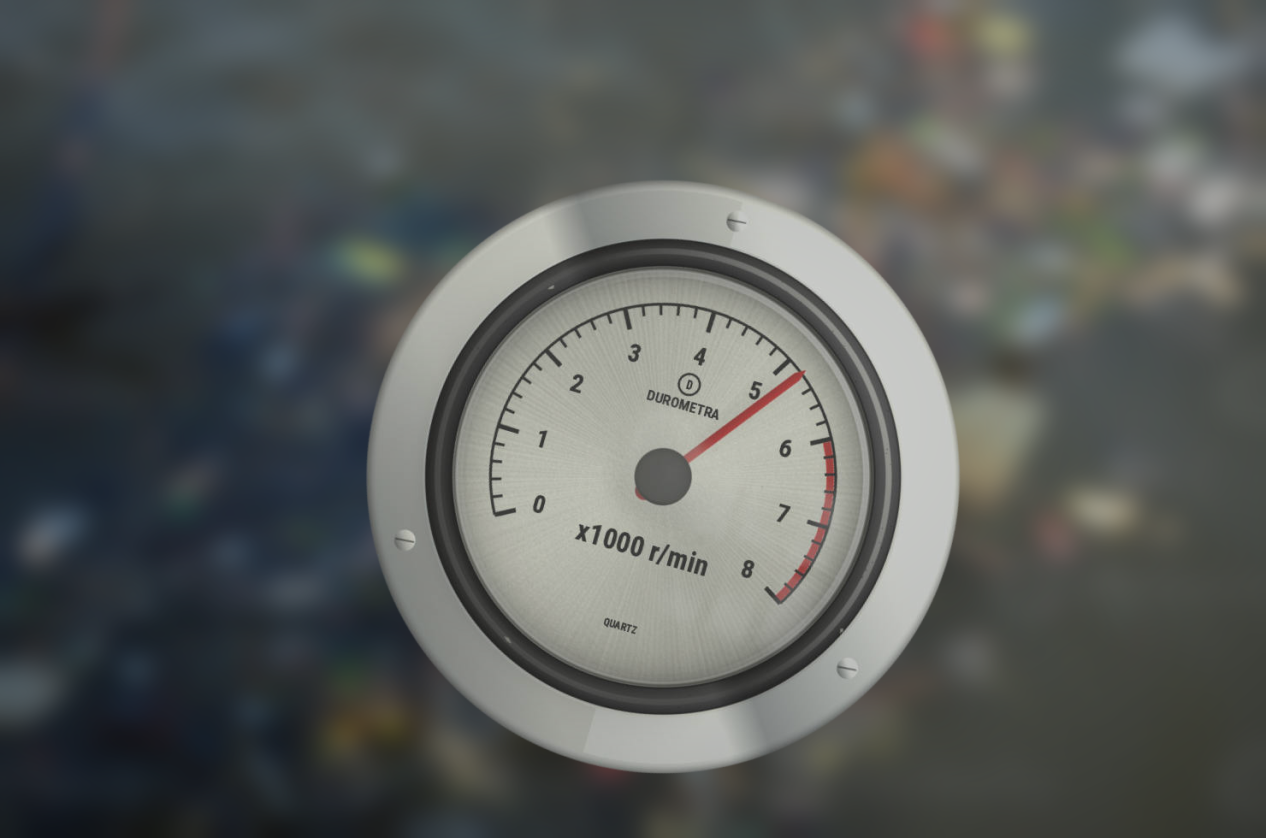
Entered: 5200 rpm
